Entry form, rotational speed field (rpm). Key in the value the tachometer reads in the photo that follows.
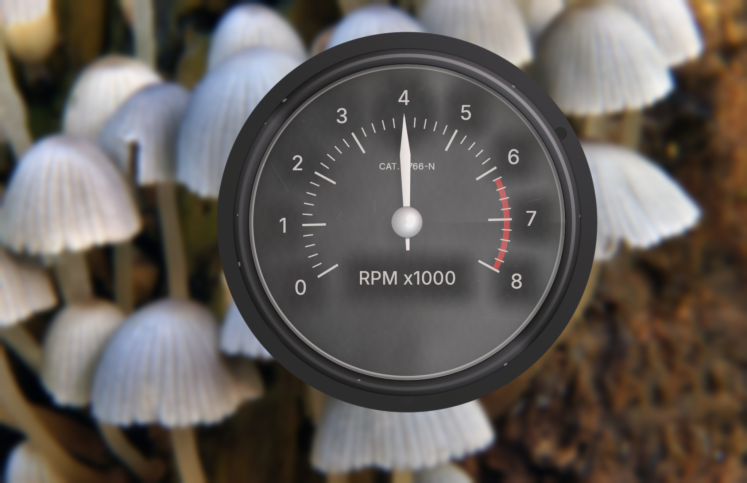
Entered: 4000 rpm
